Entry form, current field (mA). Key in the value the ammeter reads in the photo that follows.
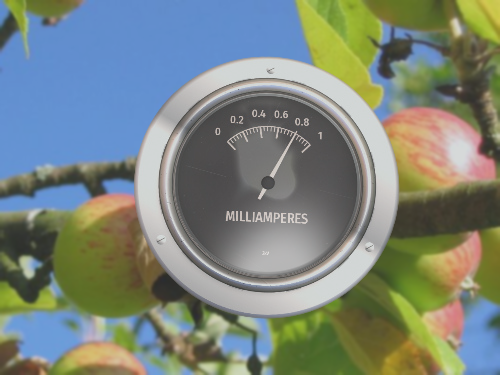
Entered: 0.8 mA
